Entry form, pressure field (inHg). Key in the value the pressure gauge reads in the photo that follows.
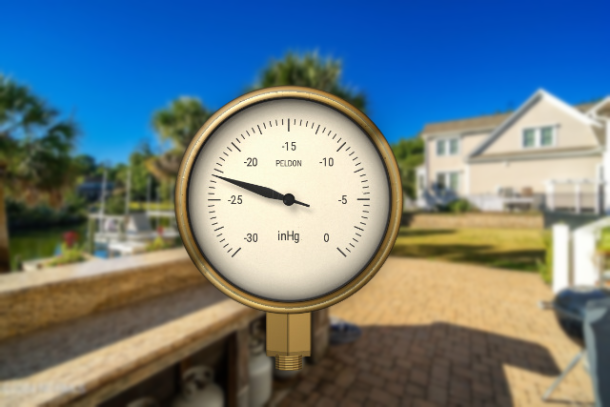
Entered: -23 inHg
